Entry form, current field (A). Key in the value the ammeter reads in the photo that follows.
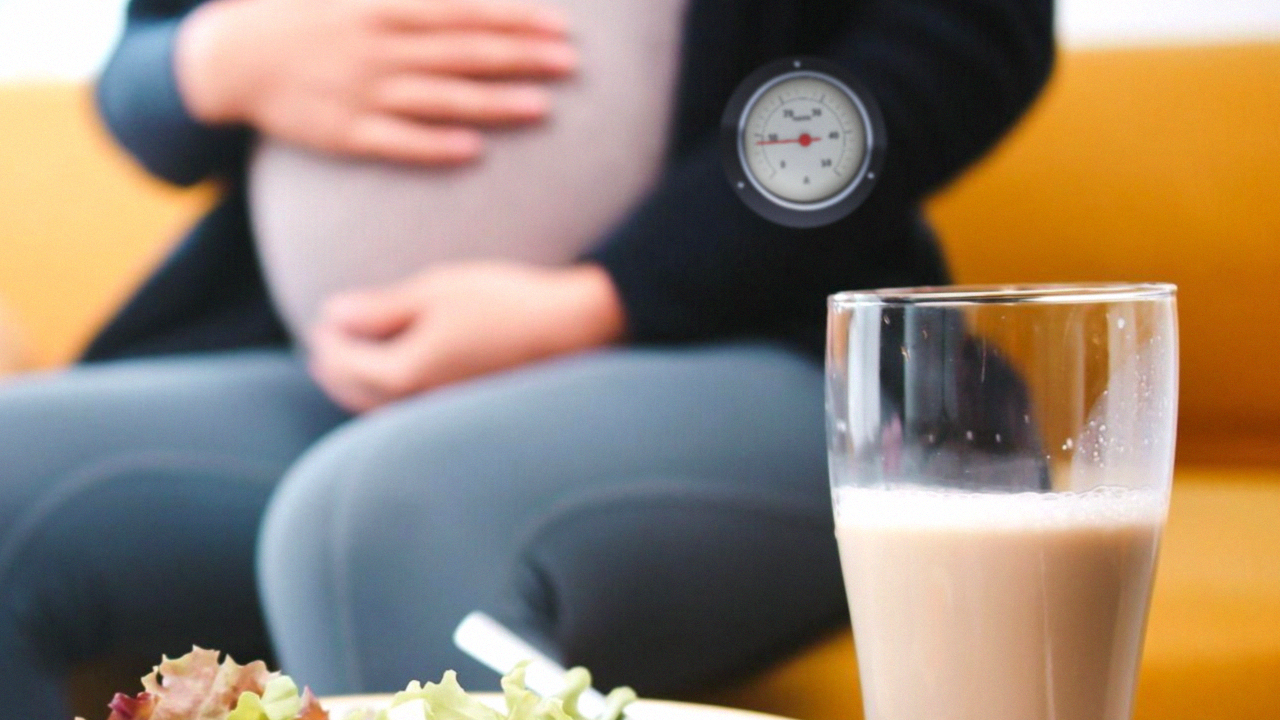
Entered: 8 A
